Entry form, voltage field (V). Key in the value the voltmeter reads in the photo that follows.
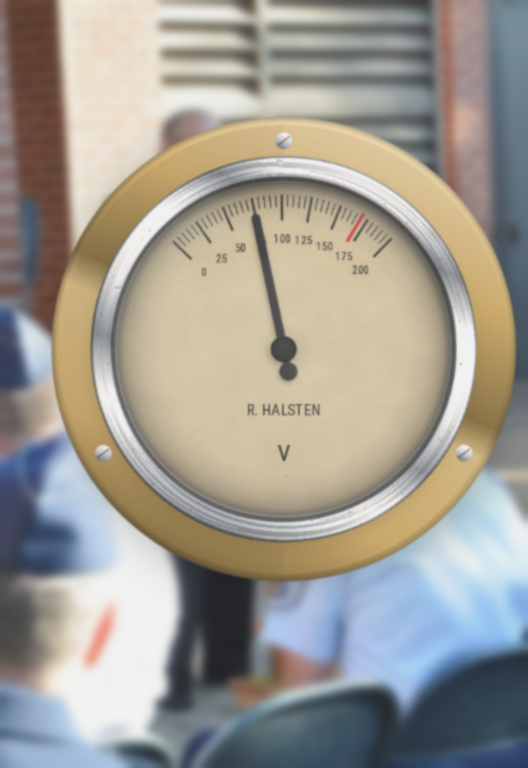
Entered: 75 V
